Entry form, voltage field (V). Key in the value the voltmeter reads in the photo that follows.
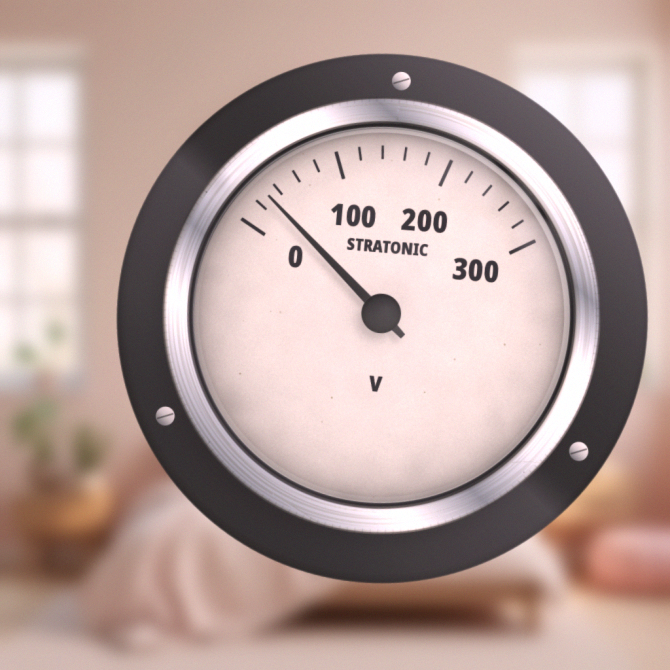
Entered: 30 V
